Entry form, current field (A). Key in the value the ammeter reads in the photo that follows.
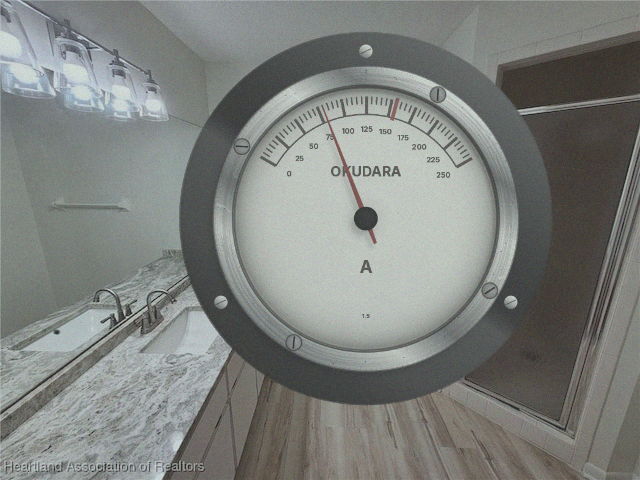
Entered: 80 A
